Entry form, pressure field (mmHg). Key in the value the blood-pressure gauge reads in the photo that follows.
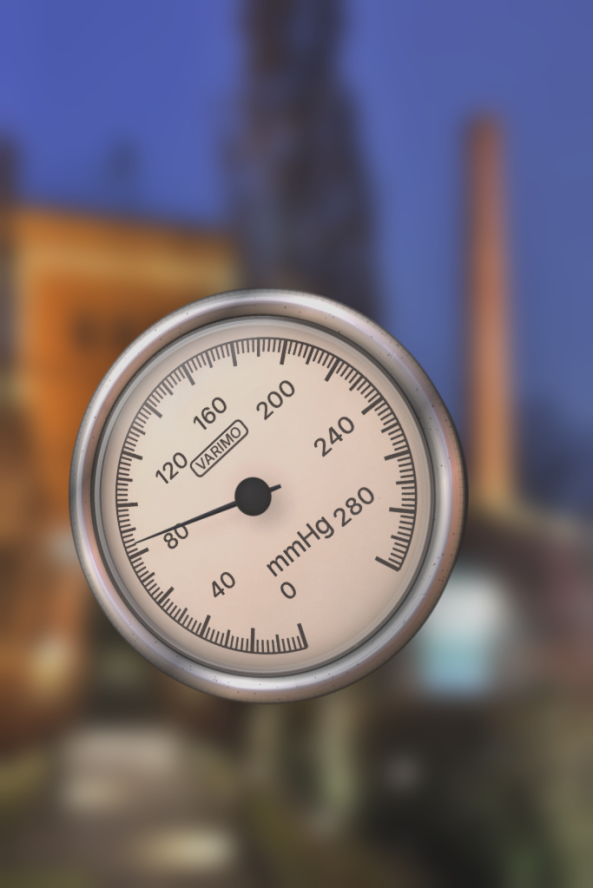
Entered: 84 mmHg
